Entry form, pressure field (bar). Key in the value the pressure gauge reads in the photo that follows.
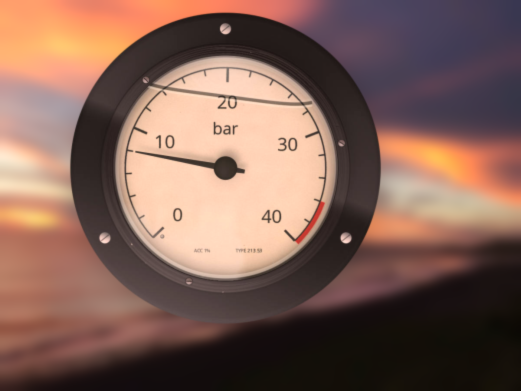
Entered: 8 bar
